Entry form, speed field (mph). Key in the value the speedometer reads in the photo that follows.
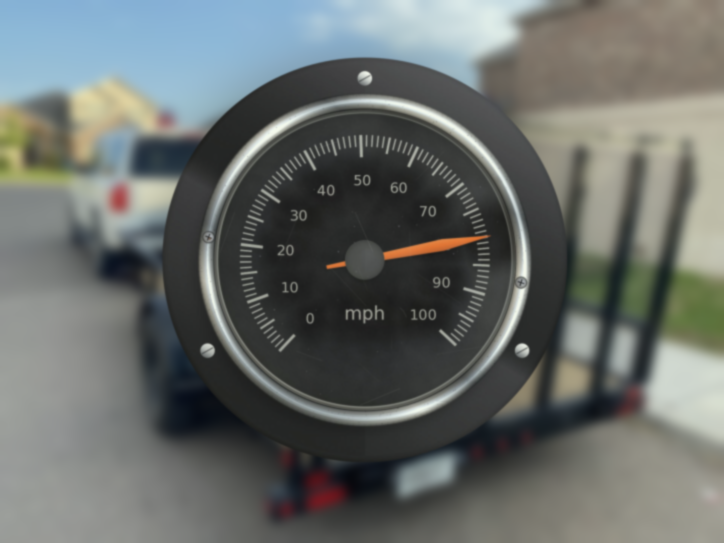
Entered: 80 mph
